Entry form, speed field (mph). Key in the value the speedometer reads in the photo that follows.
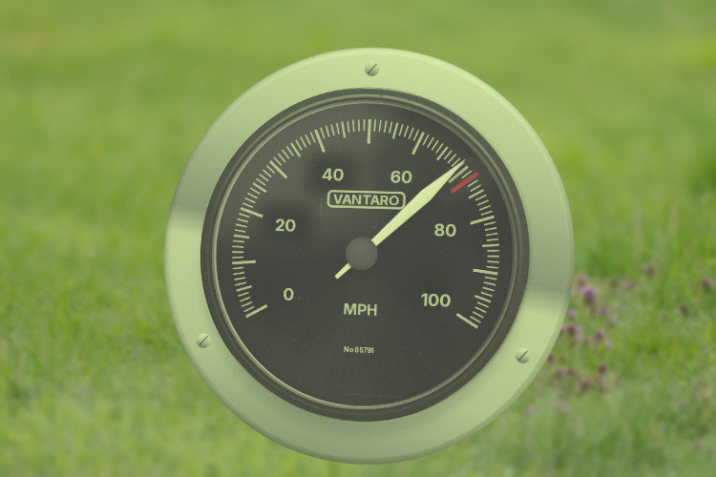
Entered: 69 mph
